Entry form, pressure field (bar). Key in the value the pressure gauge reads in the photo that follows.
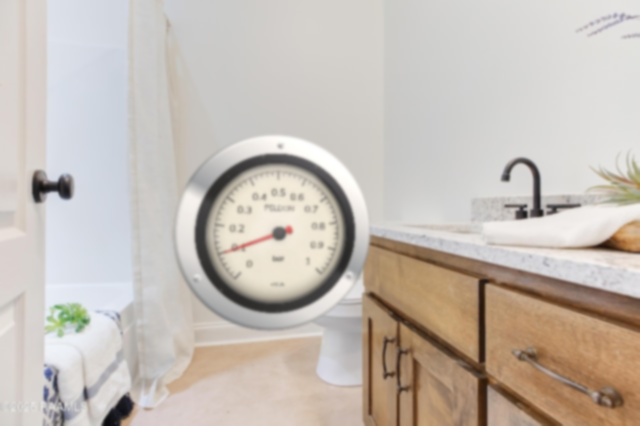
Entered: 0.1 bar
